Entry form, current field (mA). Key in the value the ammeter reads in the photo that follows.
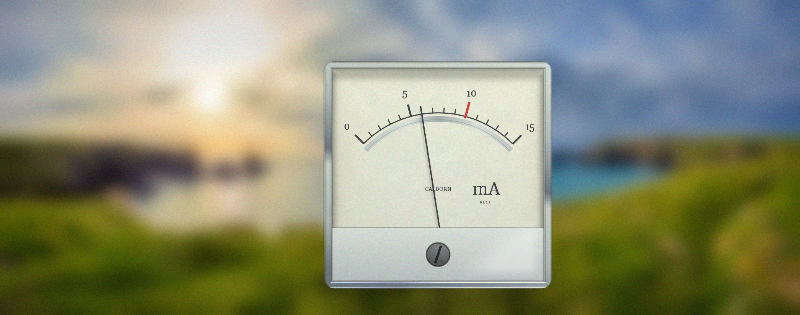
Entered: 6 mA
